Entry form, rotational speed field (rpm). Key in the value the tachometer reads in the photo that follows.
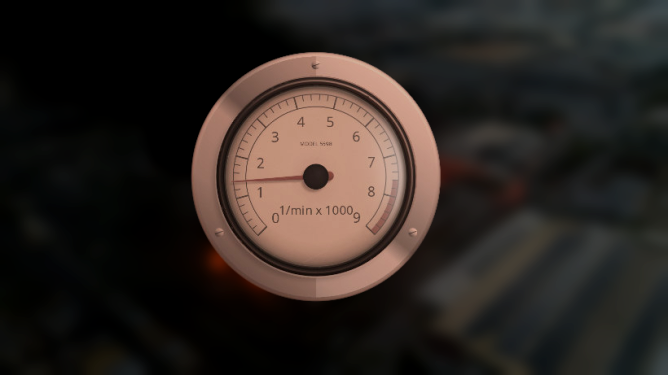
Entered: 1400 rpm
